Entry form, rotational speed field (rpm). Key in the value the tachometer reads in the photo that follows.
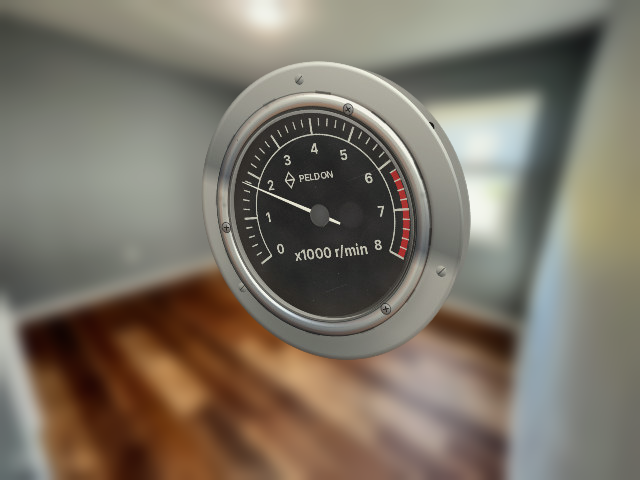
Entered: 1800 rpm
